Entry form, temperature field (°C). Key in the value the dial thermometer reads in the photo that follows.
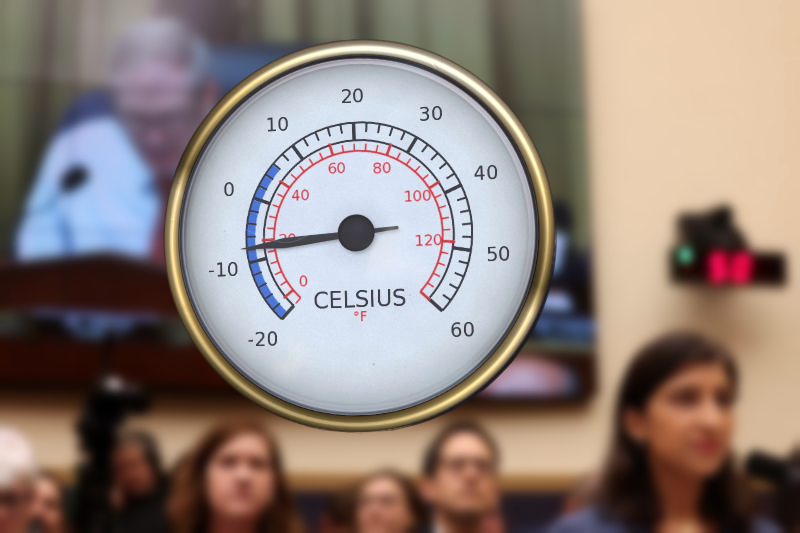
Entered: -8 °C
